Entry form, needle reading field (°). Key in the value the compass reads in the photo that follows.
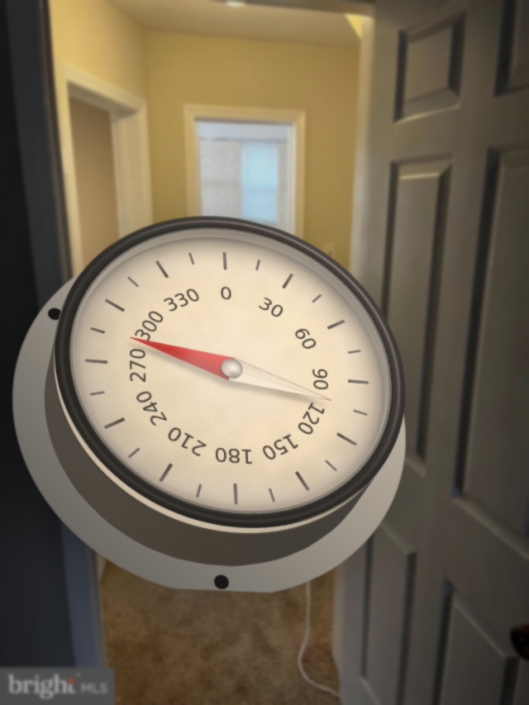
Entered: 285 °
